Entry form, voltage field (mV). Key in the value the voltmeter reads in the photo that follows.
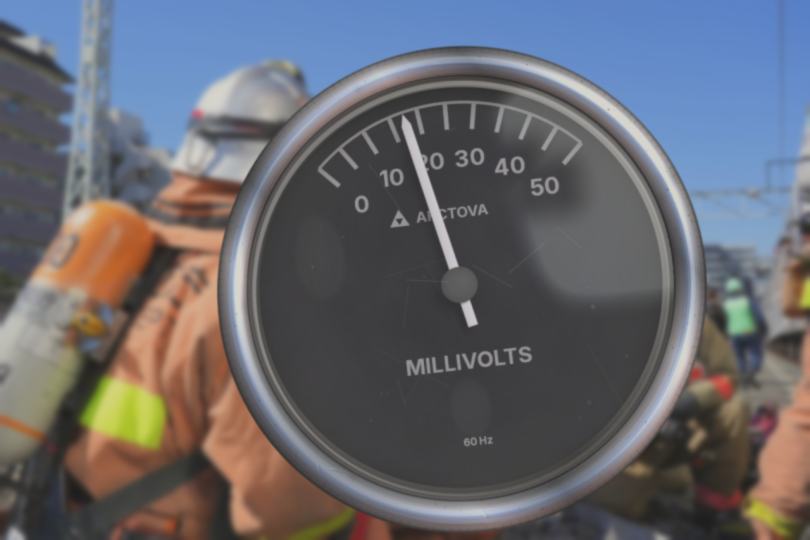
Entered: 17.5 mV
